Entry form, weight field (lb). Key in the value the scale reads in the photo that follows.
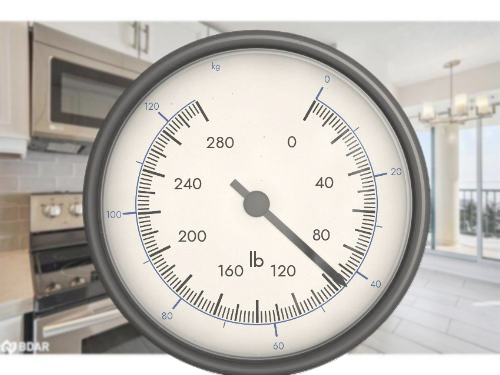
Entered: 96 lb
